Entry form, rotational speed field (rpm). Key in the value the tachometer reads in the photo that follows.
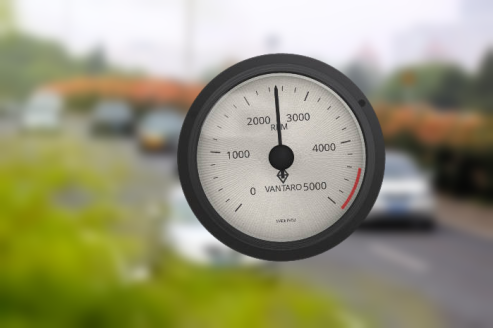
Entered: 2500 rpm
